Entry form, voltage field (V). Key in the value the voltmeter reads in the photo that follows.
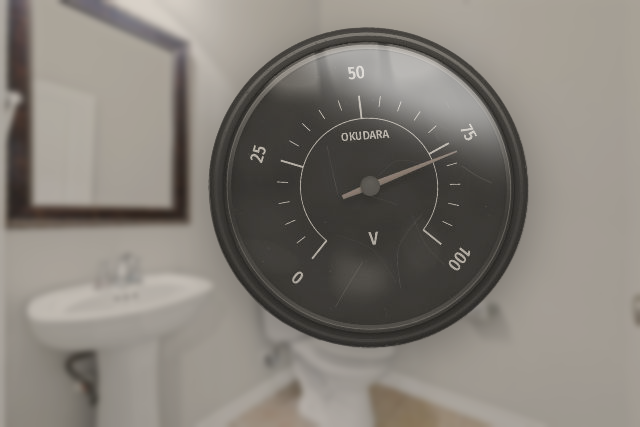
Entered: 77.5 V
